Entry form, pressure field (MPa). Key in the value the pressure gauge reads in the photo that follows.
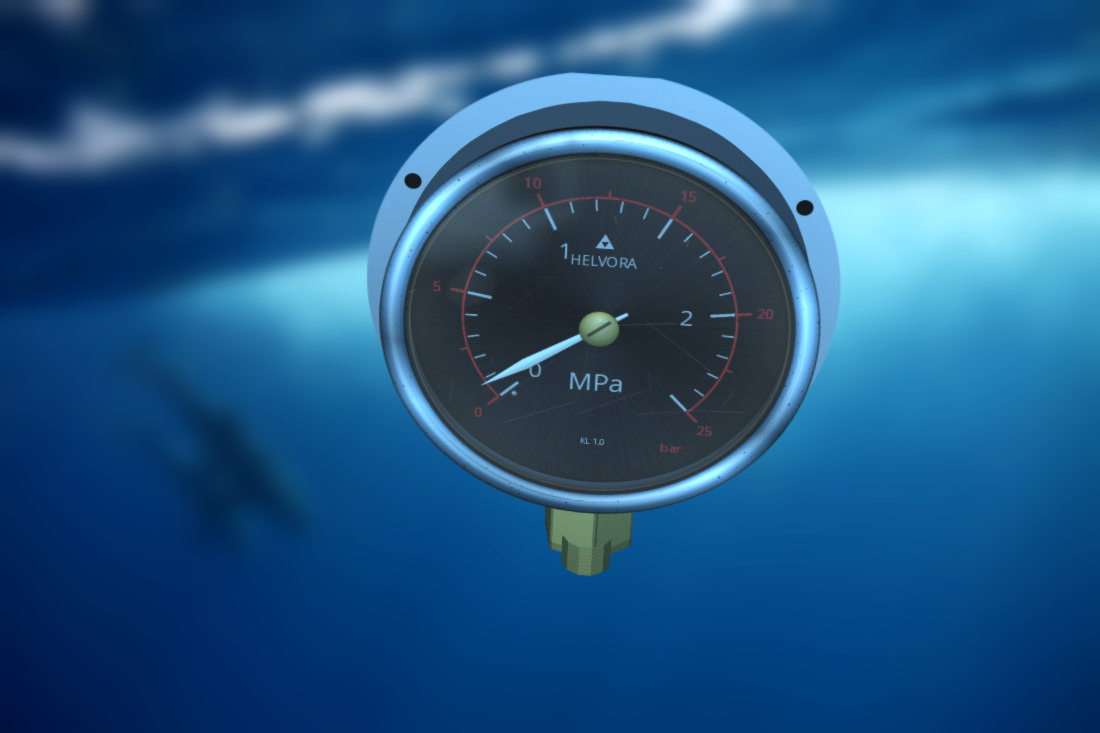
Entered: 0.1 MPa
